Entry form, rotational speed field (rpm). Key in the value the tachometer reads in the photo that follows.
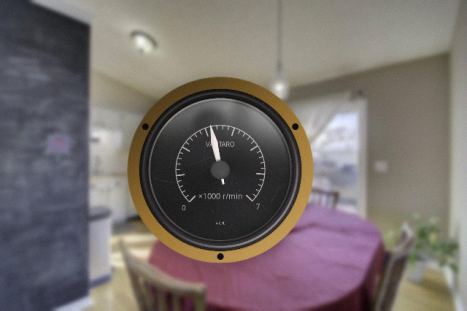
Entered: 3200 rpm
